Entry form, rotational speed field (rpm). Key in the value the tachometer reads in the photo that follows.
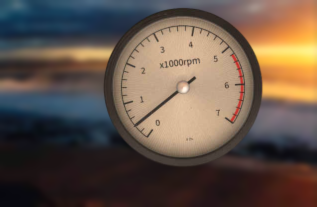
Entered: 400 rpm
